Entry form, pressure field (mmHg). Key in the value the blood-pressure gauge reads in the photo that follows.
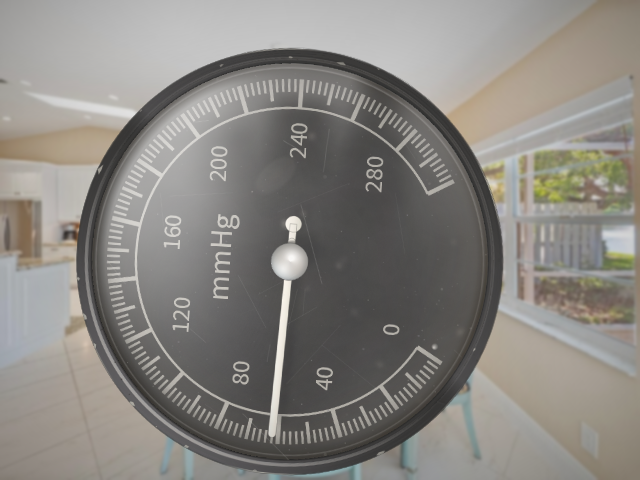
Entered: 62 mmHg
